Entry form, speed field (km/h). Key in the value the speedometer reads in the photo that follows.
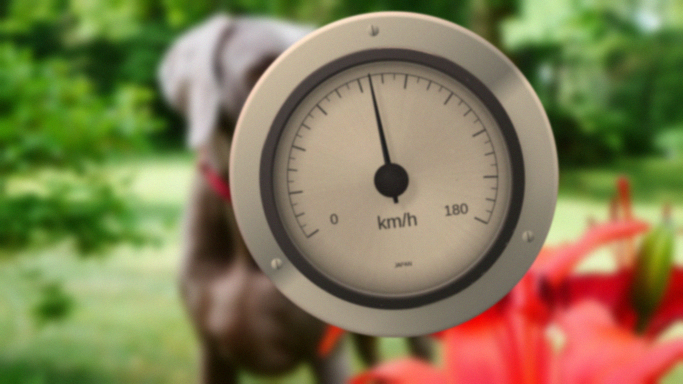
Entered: 85 km/h
